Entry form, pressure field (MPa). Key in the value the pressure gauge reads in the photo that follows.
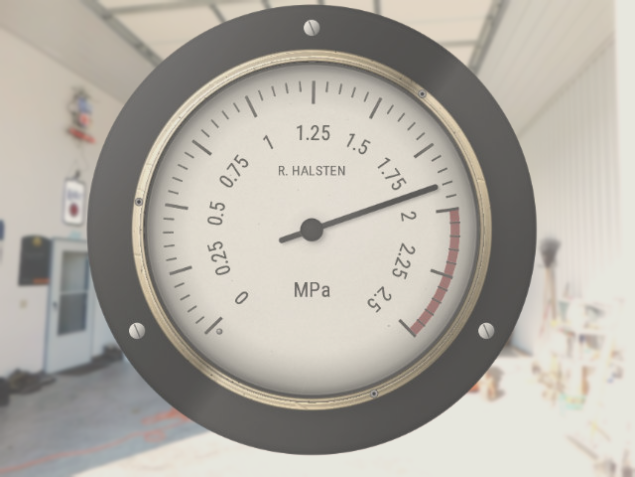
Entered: 1.9 MPa
